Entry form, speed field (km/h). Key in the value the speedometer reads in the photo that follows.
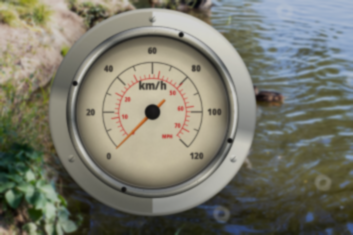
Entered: 0 km/h
